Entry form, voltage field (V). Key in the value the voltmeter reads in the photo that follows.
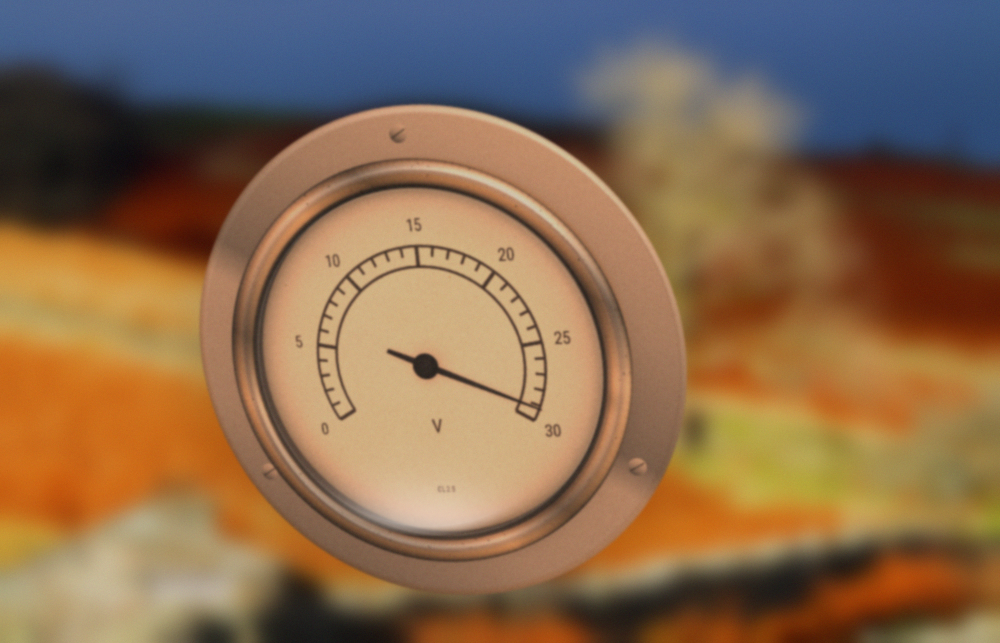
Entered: 29 V
